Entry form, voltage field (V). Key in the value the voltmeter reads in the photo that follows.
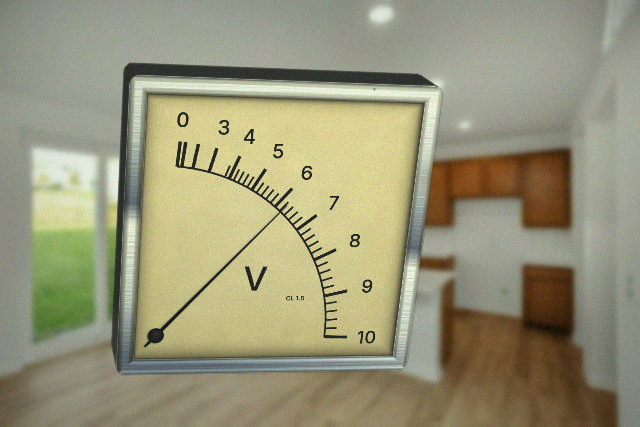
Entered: 6.2 V
